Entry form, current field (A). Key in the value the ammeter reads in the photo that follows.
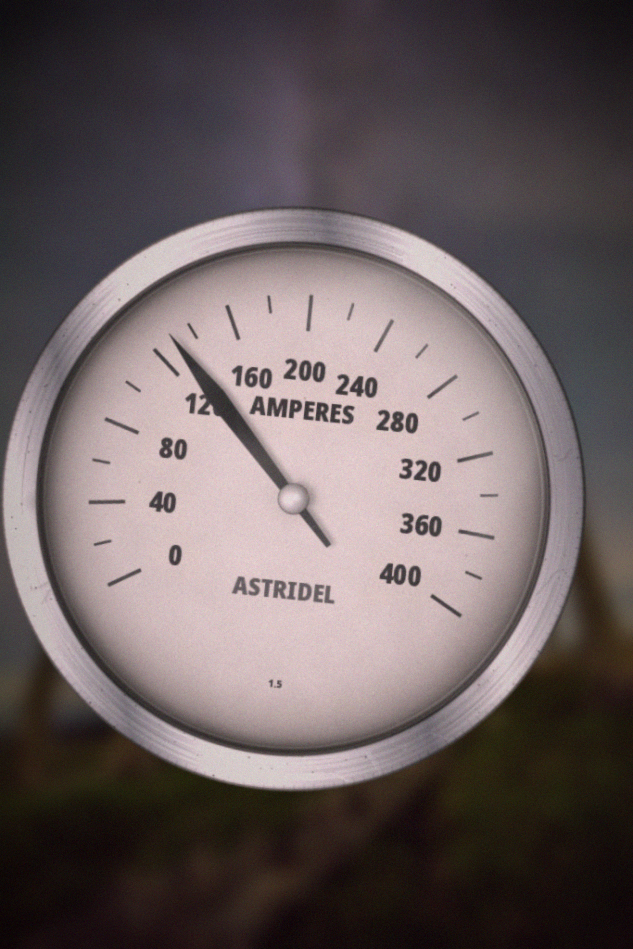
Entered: 130 A
